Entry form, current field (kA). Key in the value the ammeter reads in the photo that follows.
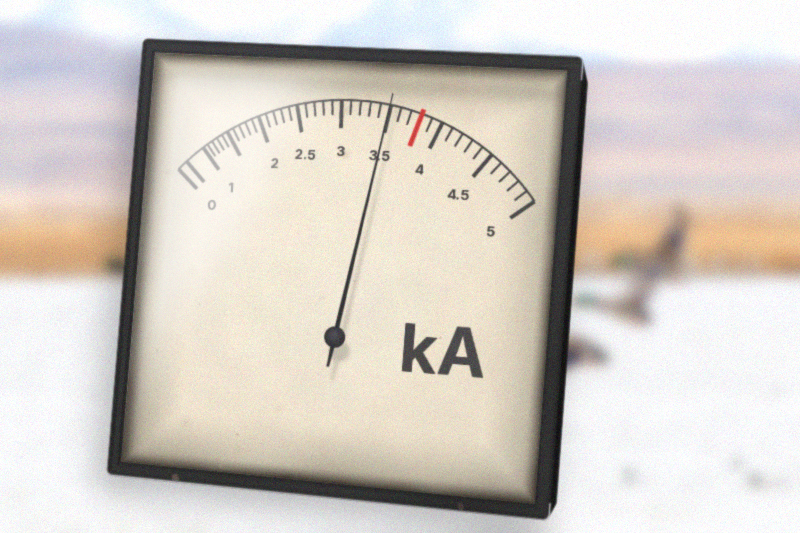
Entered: 3.5 kA
